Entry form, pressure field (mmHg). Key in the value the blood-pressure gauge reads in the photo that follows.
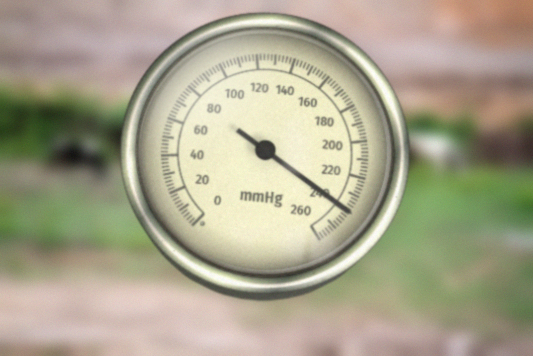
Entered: 240 mmHg
